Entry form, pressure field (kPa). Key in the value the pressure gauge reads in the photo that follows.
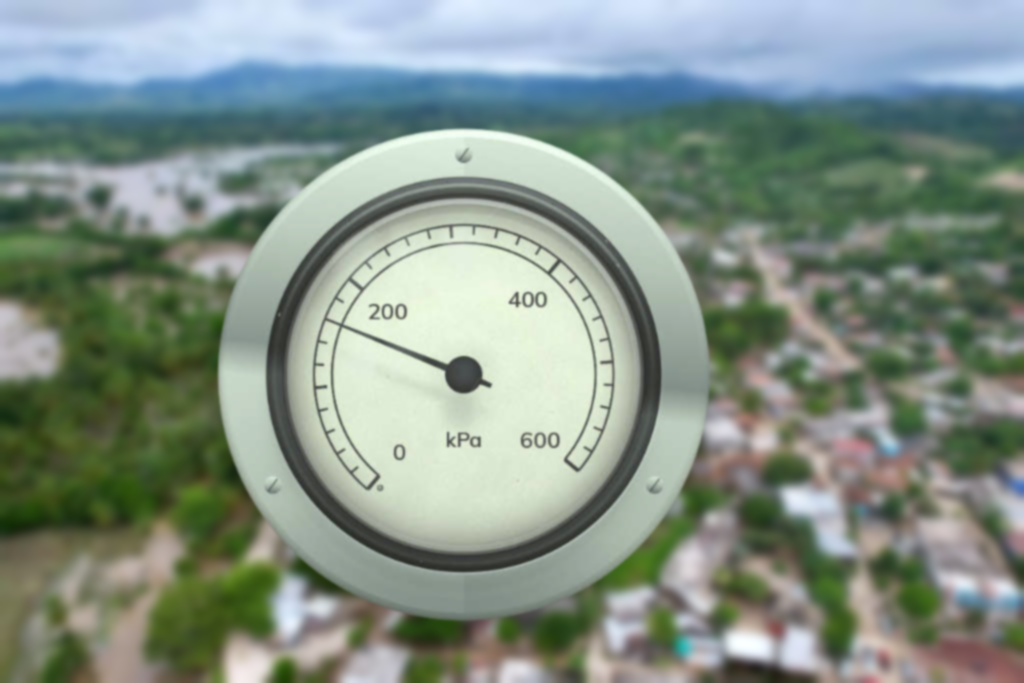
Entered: 160 kPa
